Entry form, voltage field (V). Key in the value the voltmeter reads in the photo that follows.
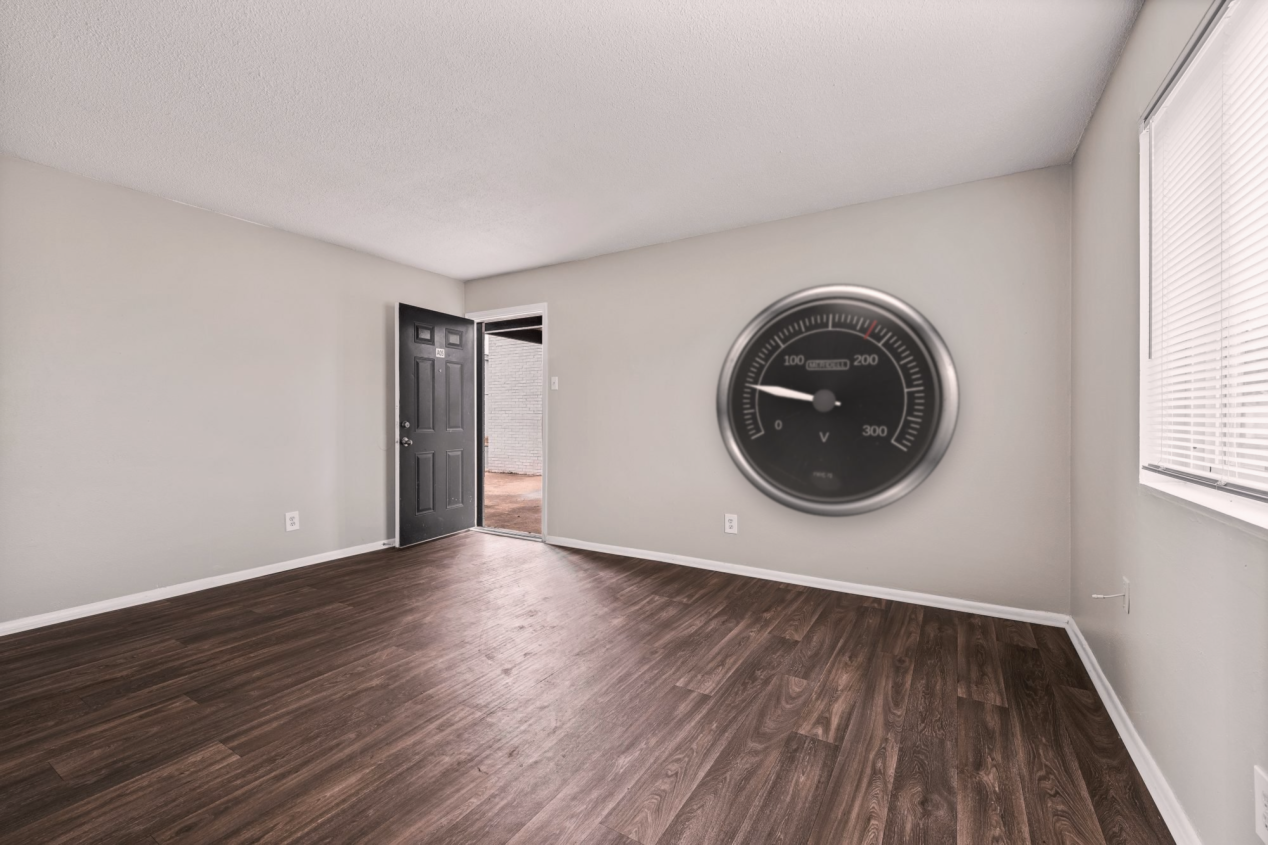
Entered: 50 V
